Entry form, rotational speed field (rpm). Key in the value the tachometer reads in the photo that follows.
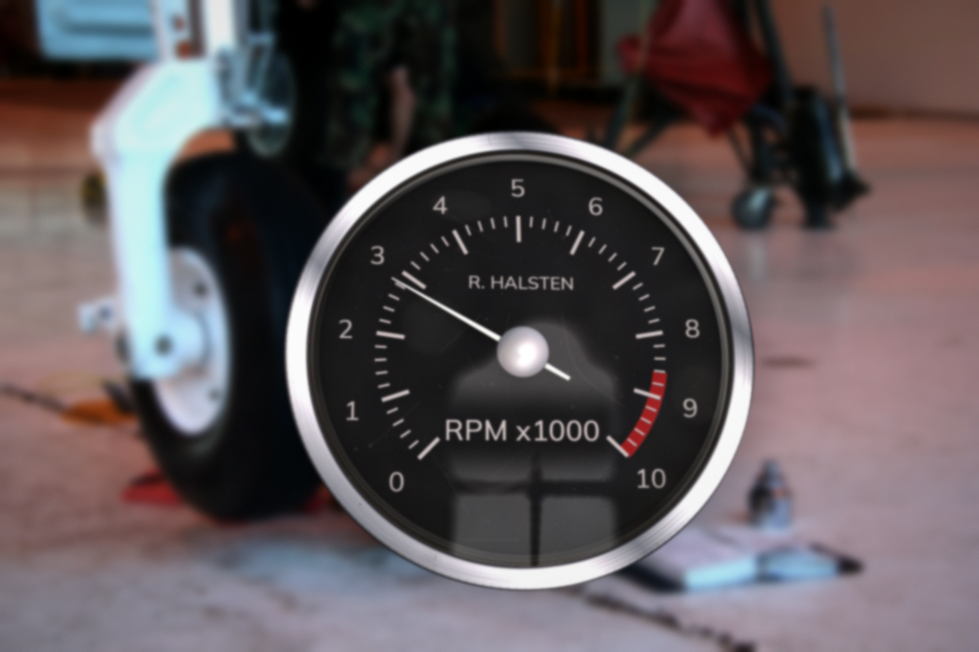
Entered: 2800 rpm
